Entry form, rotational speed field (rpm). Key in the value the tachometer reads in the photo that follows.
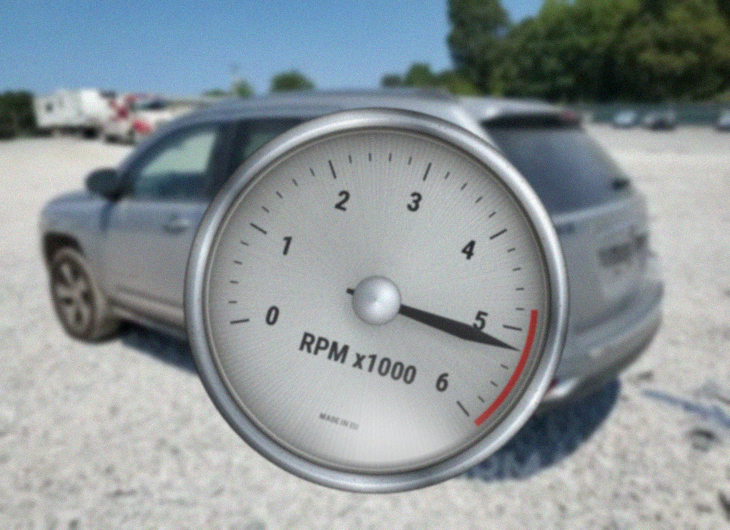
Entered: 5200 rpm
